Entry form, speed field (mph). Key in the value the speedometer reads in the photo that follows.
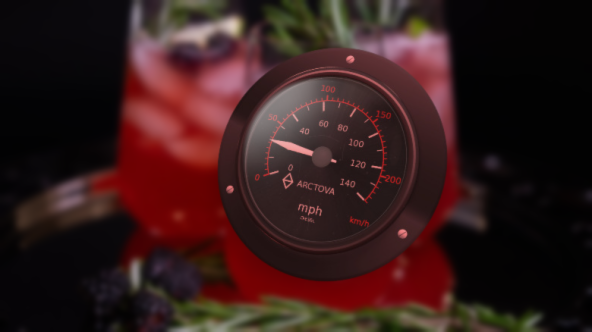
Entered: 20 mph
